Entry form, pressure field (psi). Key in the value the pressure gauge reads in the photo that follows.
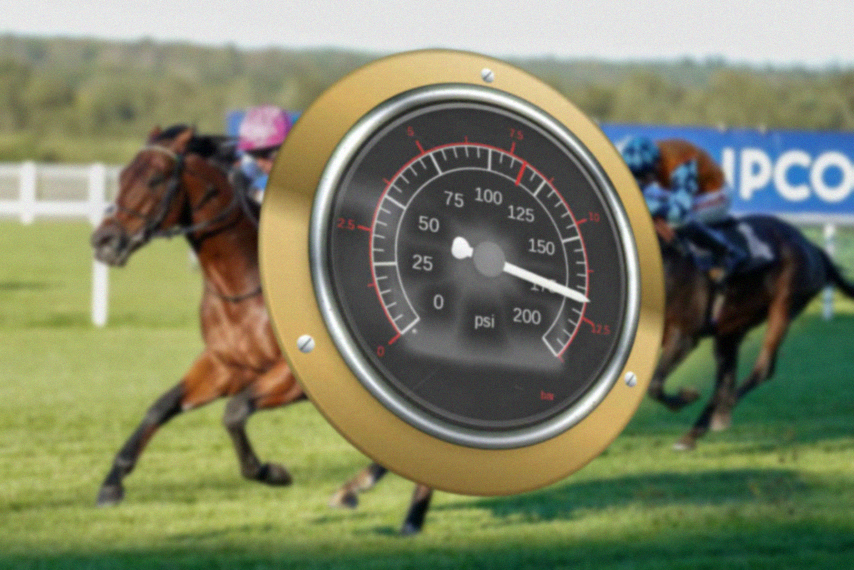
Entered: 175 psi
